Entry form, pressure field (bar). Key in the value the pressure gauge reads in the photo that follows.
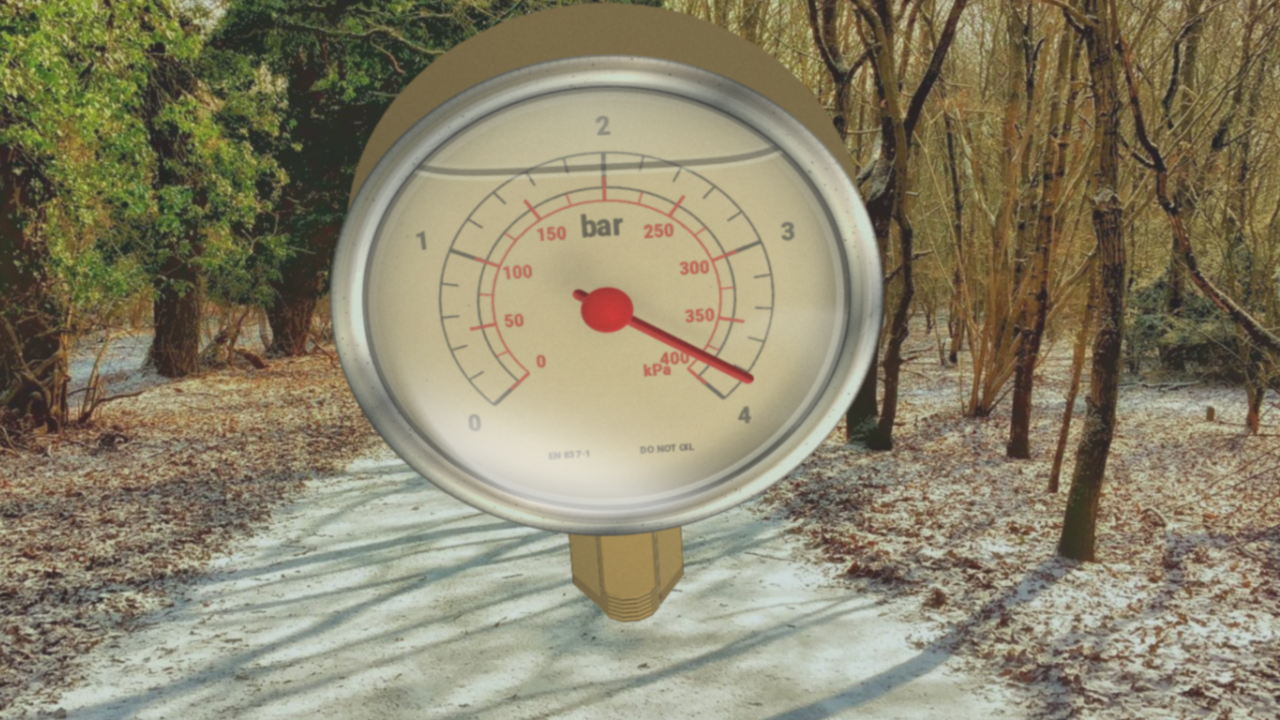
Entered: 3.8 bar
